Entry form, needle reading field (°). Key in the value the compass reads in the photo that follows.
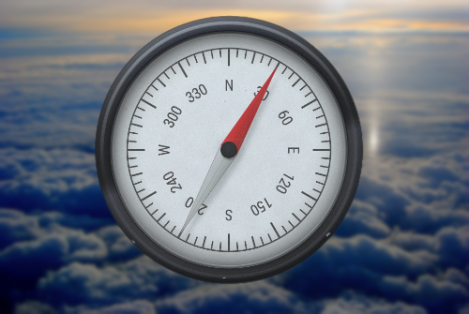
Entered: 30 °
